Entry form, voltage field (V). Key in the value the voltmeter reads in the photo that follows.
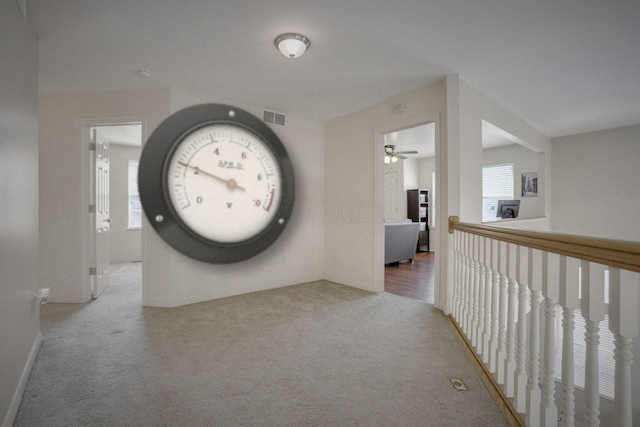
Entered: 2 V
